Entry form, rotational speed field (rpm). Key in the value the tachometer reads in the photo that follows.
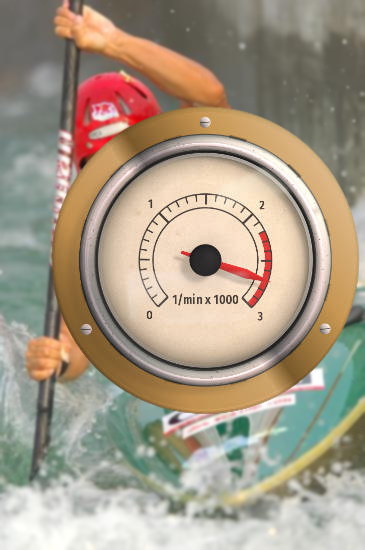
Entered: 2700 rpm
